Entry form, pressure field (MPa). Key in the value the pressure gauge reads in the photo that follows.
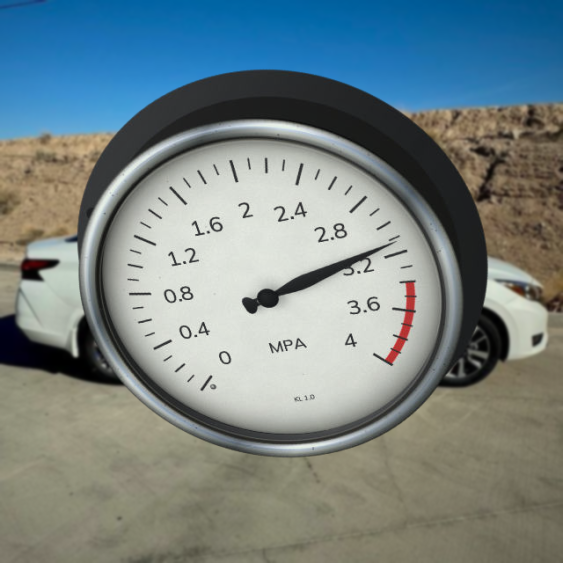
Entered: 3.1 MPa
